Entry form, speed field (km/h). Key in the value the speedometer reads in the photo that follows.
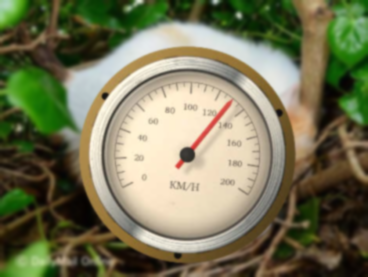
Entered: 130 km/h
